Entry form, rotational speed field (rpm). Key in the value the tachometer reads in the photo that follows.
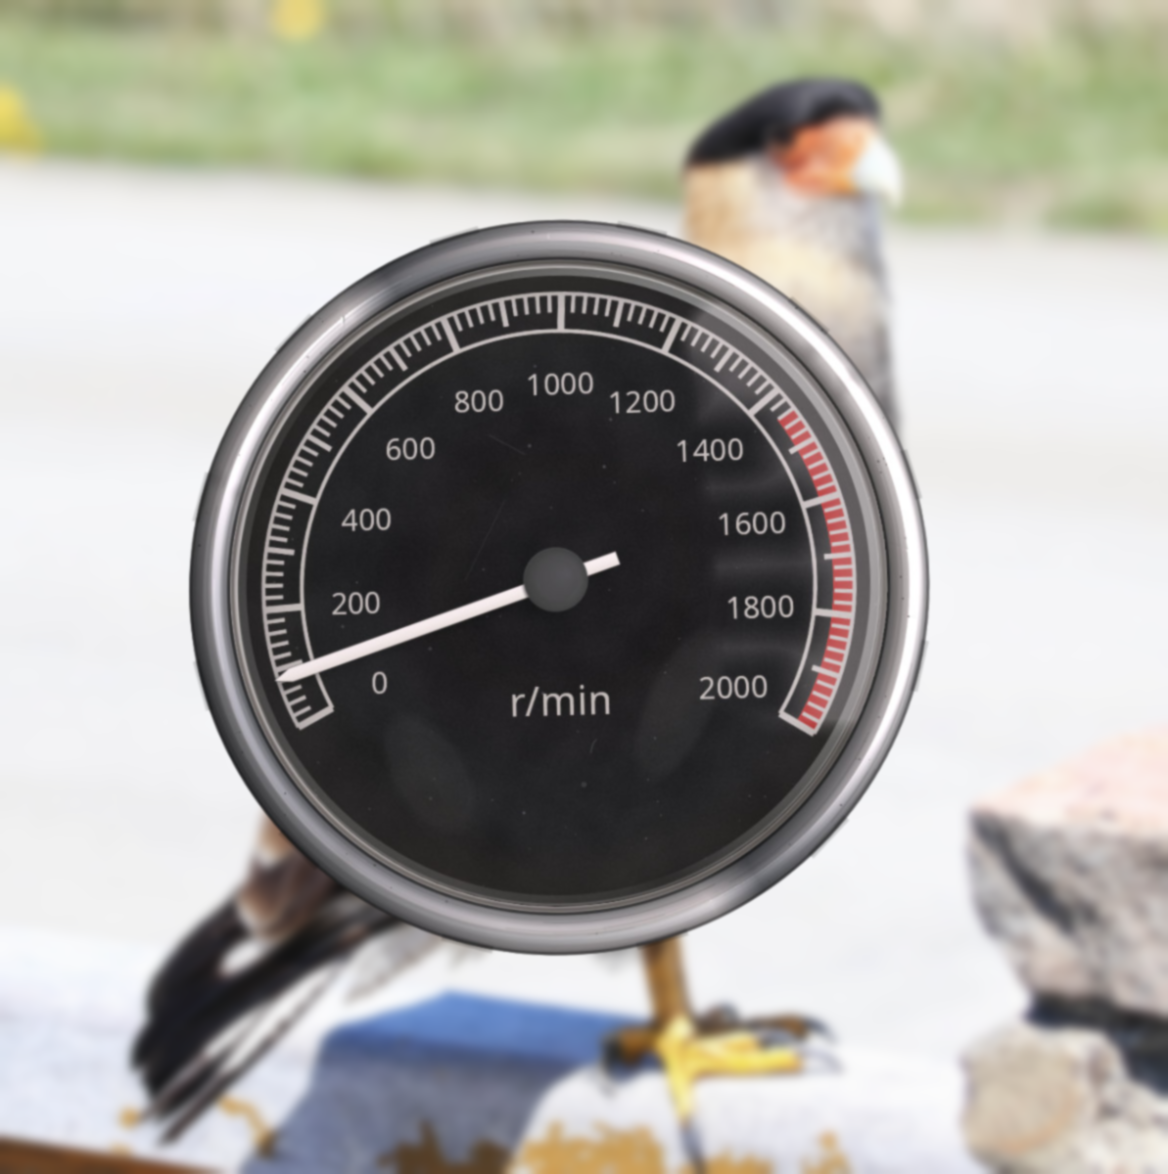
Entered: 80 rpm
